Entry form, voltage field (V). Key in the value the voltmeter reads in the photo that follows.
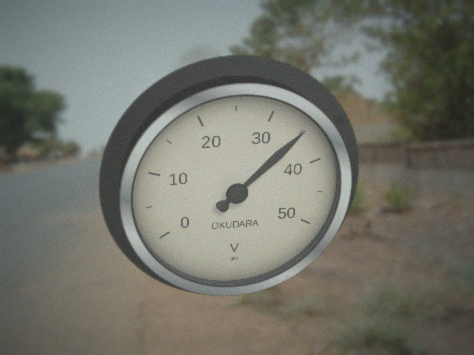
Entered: 35 V
